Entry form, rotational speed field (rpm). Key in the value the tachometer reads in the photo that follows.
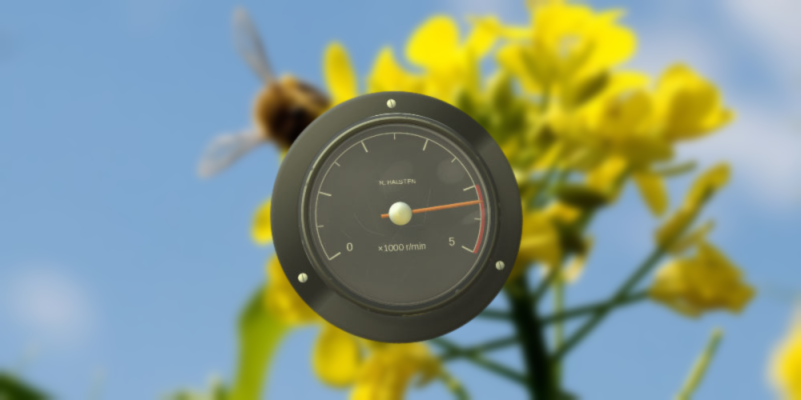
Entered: 4250 rpm
